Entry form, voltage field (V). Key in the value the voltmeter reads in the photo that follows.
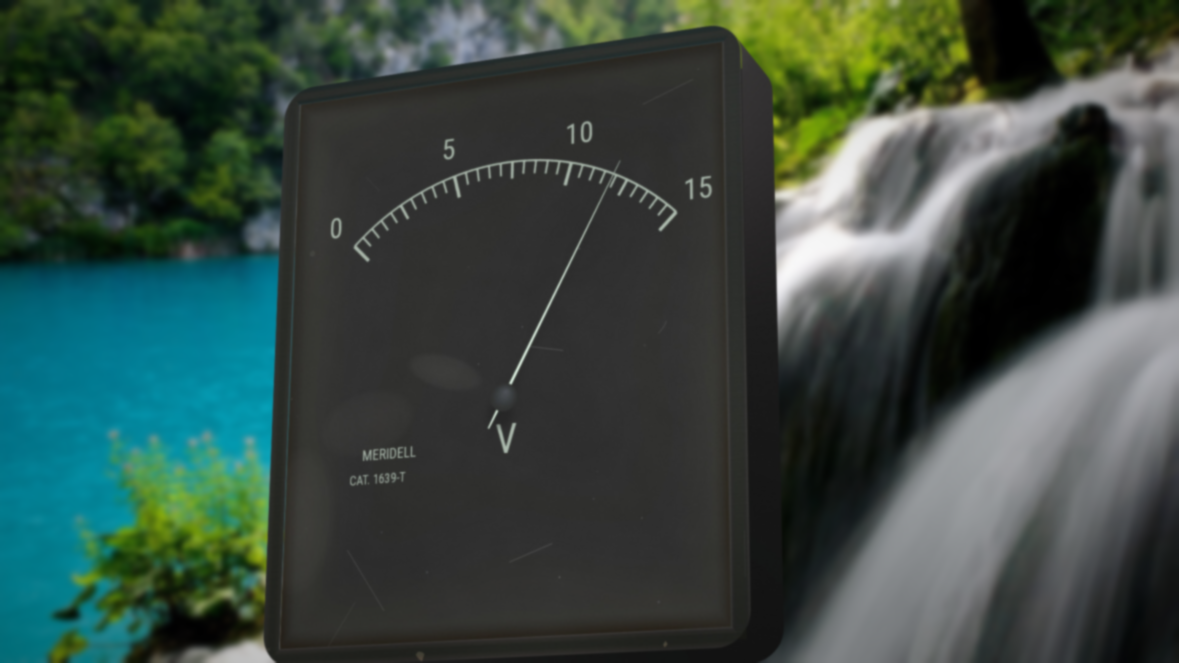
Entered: 12 V
